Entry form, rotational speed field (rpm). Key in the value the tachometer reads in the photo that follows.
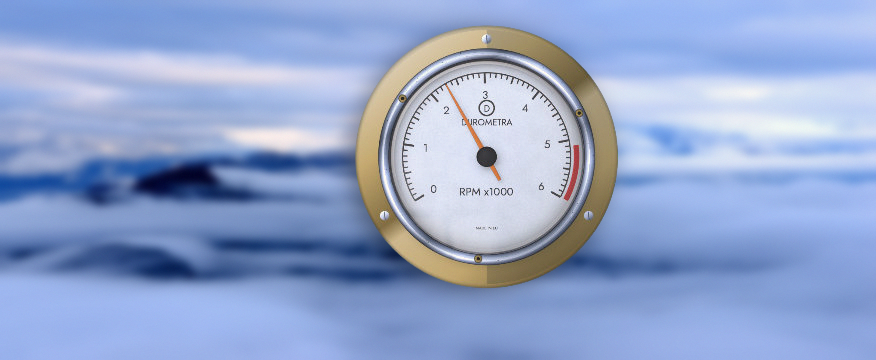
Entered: 2300 rpm
